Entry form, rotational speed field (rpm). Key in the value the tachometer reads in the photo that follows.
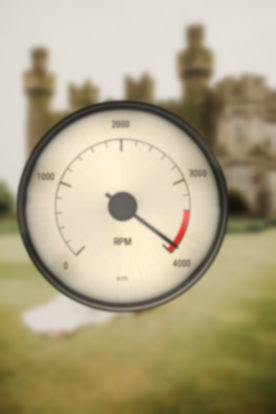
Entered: 3900 rpm
